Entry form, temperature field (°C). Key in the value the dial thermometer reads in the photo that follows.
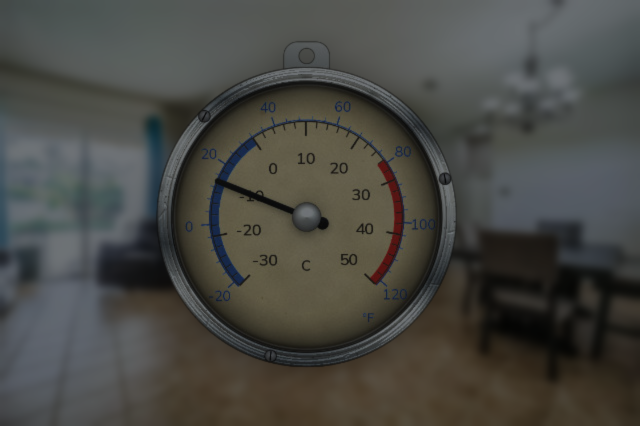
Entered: -10 °C
